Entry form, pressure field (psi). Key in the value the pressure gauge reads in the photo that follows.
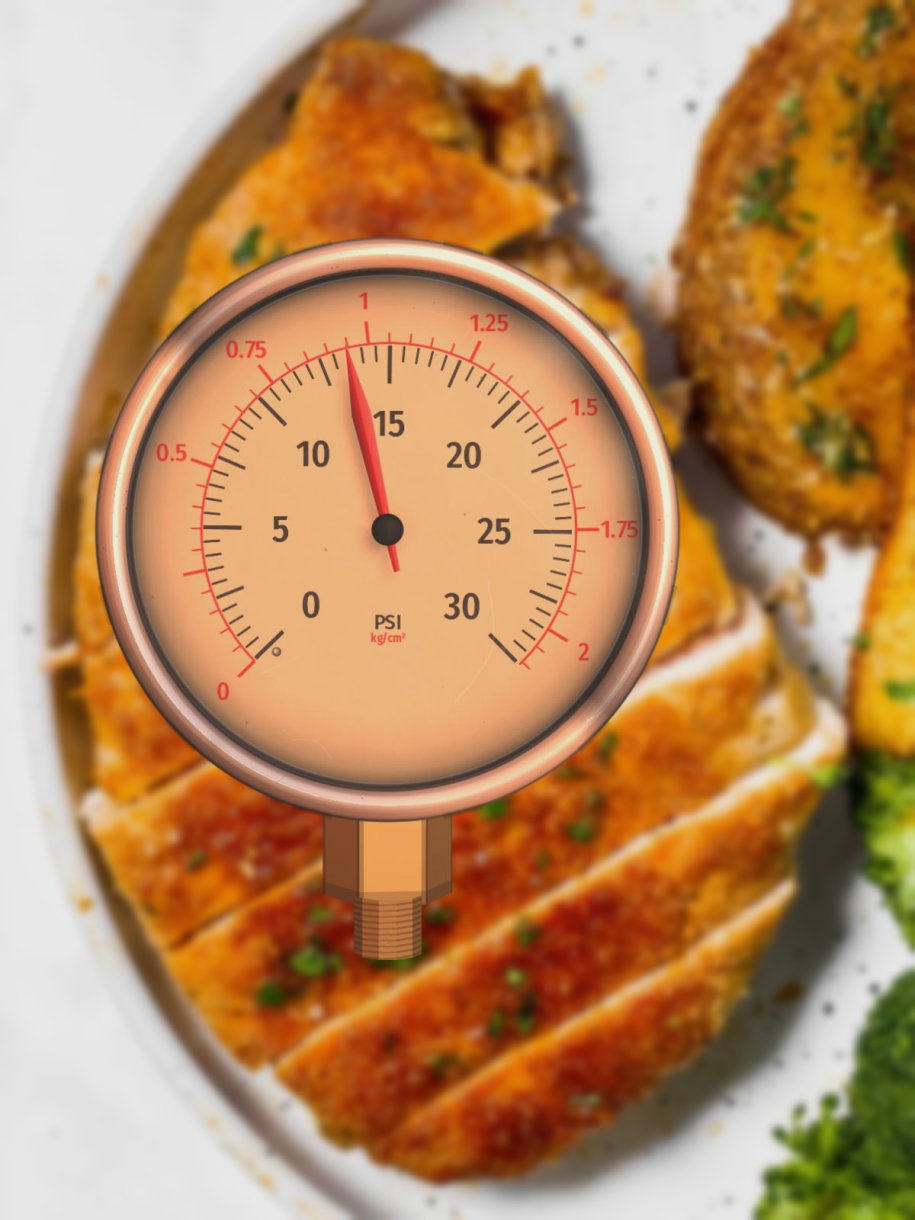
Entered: 13.5 psi
